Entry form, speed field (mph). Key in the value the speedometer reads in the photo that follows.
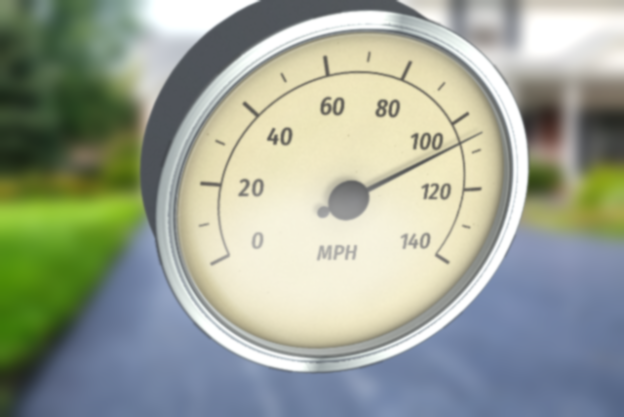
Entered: 105 mph
